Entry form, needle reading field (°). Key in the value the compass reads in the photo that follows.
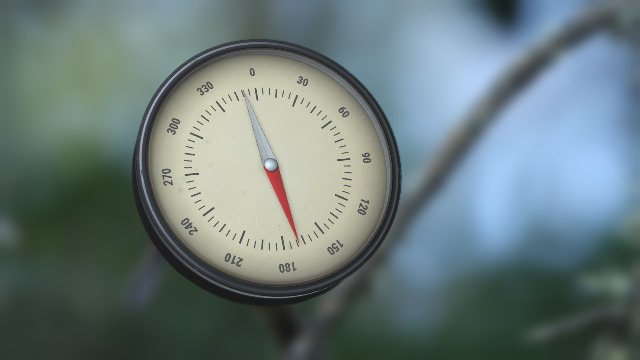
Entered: 170 °
